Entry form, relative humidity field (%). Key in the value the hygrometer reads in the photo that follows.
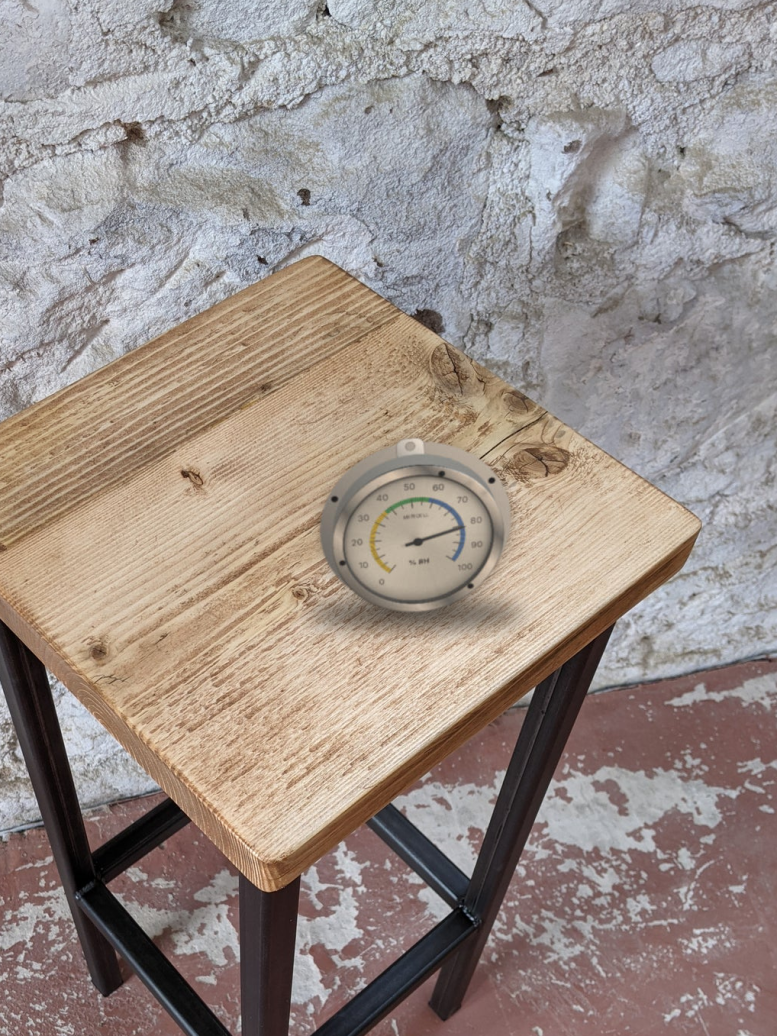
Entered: 80 %
